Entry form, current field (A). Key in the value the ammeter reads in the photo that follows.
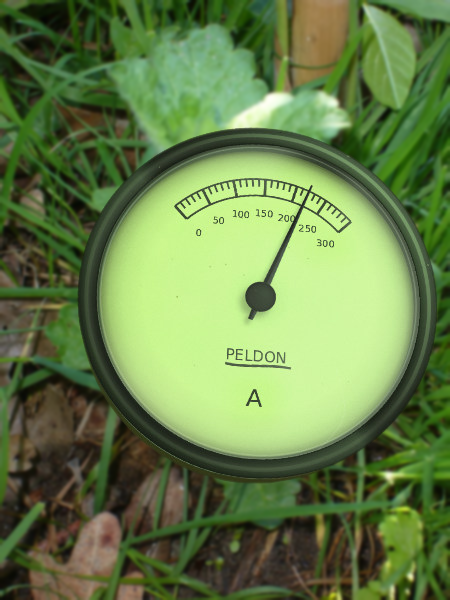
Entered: 220 A
